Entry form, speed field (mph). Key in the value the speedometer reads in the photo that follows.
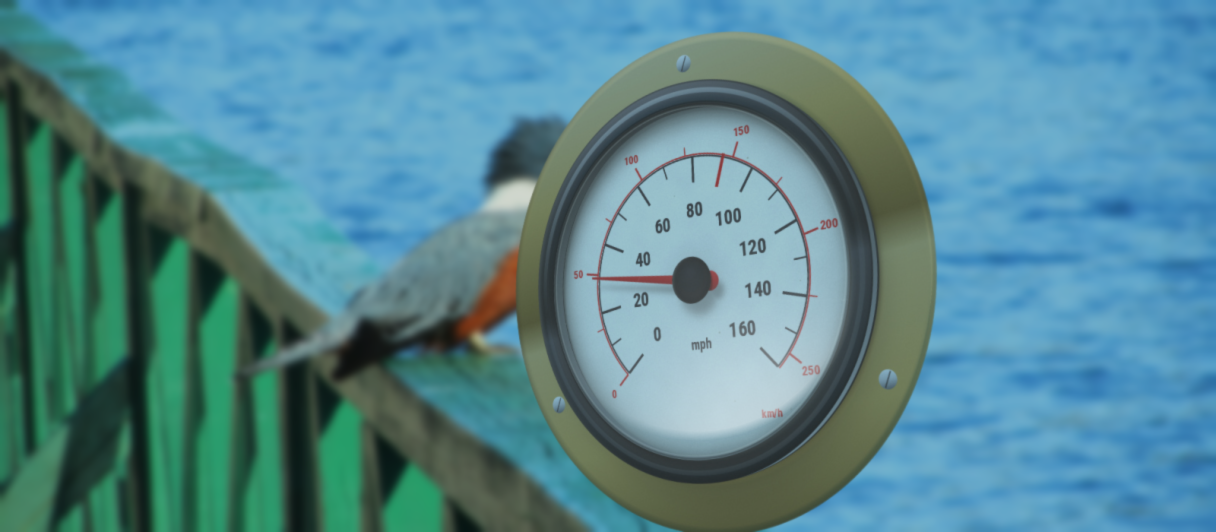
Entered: 30 mph
